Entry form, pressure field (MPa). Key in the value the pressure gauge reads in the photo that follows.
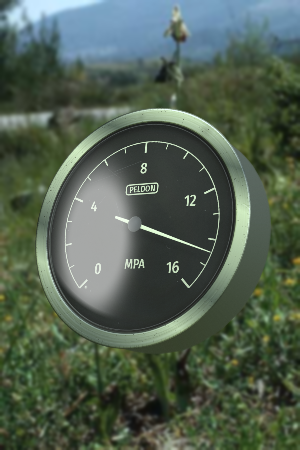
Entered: 14.5 MPa
